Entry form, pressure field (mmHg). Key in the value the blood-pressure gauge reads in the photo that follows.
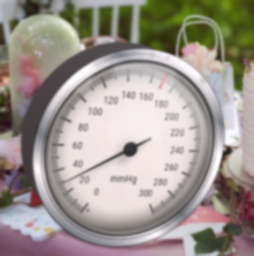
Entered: 30 mmHg
